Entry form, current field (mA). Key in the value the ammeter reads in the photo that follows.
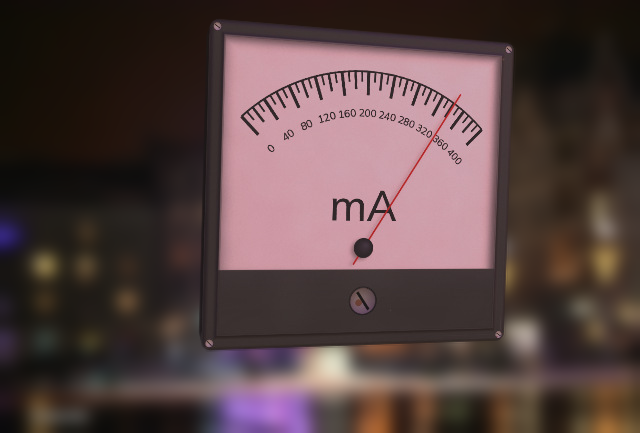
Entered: 340 mA
